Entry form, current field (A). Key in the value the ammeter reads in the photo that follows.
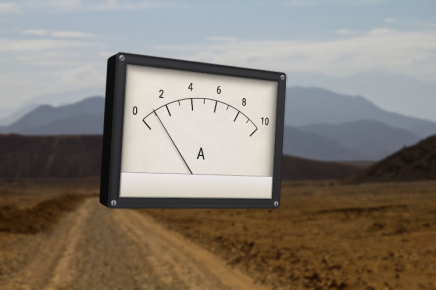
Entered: 1 A
